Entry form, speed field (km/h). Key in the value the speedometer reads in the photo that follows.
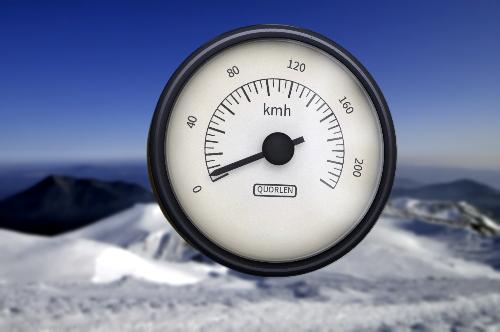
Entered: 5 km/h
